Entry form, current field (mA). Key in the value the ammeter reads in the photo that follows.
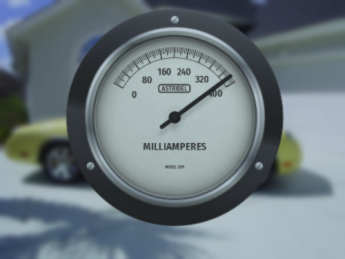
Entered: 380 mA
